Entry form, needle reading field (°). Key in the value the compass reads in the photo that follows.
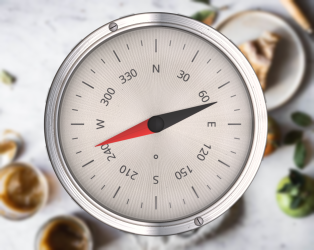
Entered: 250 °
